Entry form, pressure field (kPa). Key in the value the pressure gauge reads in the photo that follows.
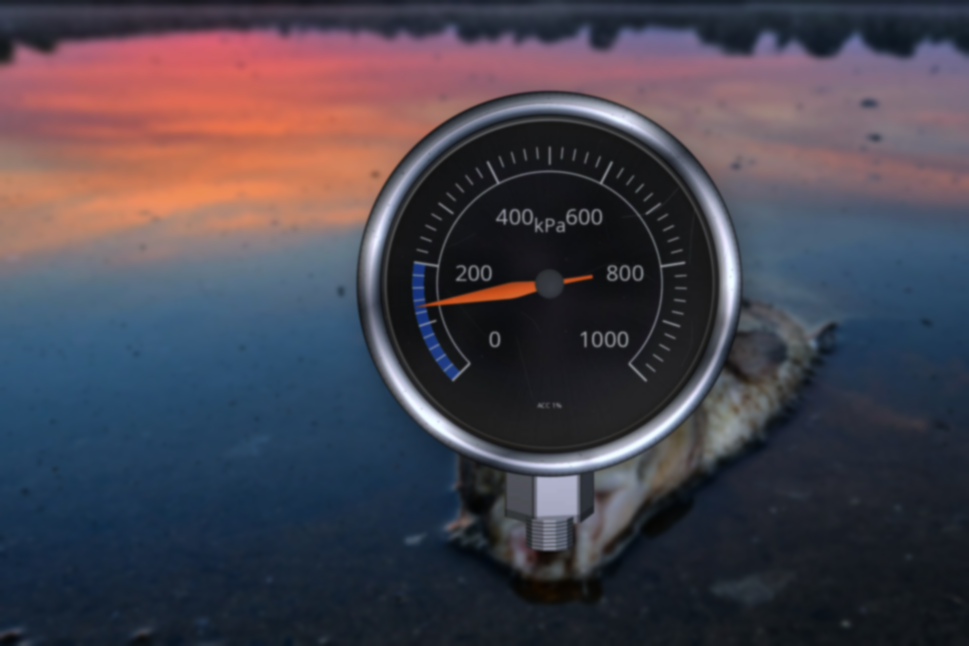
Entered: 130 kPa
